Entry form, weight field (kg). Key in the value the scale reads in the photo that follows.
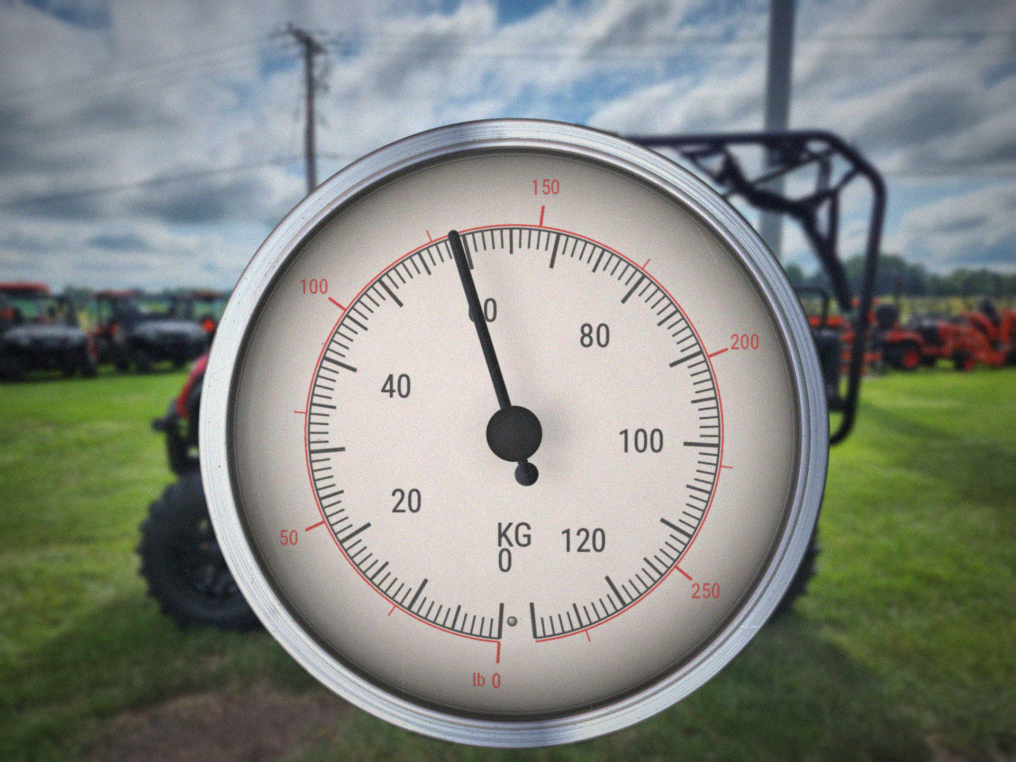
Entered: 59 kg
